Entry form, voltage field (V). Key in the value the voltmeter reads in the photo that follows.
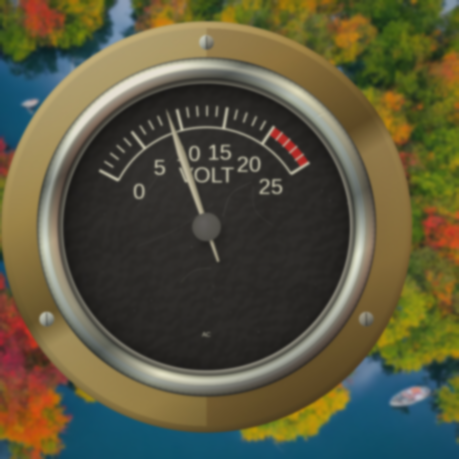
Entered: 9 V
